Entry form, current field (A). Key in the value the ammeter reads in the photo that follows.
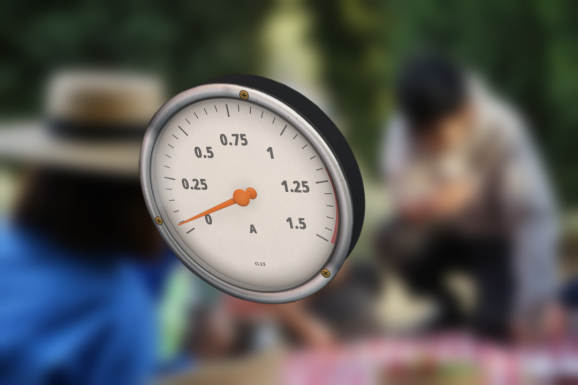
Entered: 0.05 A
